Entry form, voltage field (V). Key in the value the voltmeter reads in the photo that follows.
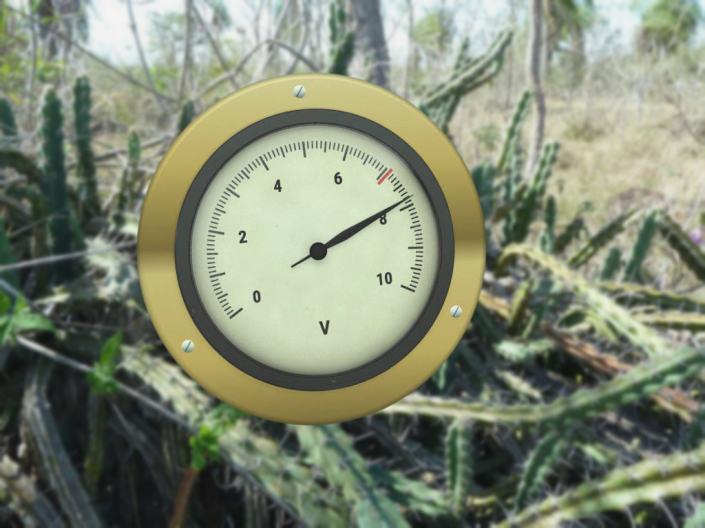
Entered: 7.8 V
